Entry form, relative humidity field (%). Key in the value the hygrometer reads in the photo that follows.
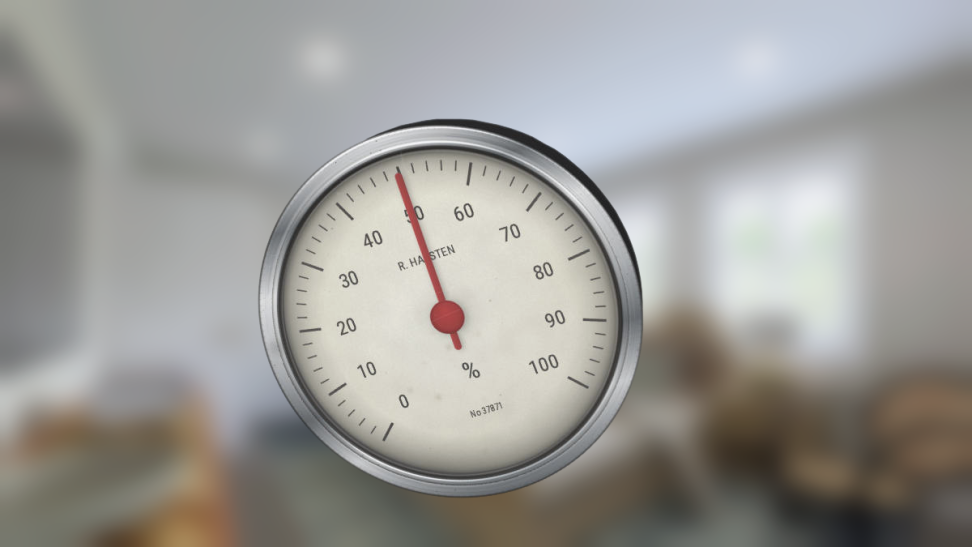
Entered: 50 %
